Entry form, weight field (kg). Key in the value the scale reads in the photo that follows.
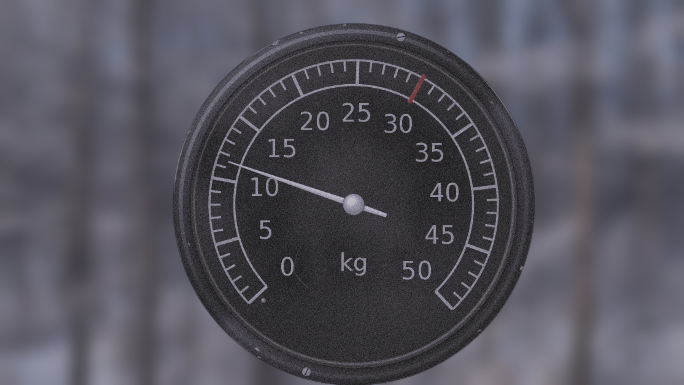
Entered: 11.5 kg
